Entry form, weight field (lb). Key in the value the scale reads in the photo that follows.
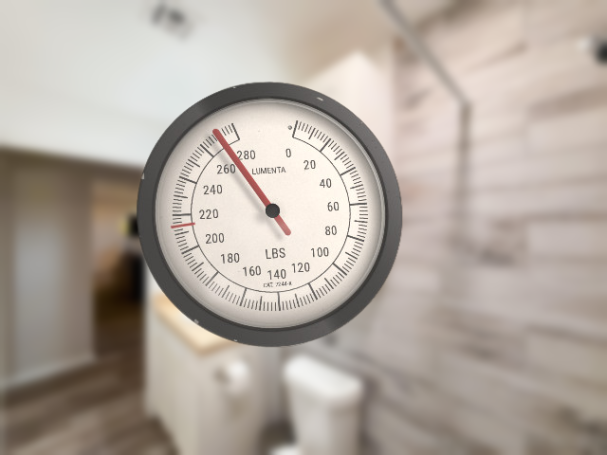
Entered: 270 lb
